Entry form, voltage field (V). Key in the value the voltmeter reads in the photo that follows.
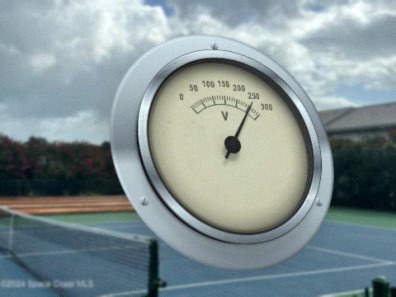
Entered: 250 V
